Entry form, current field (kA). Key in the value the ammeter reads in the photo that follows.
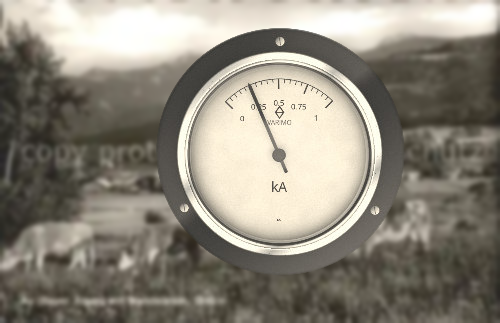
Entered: 0.25 kA
